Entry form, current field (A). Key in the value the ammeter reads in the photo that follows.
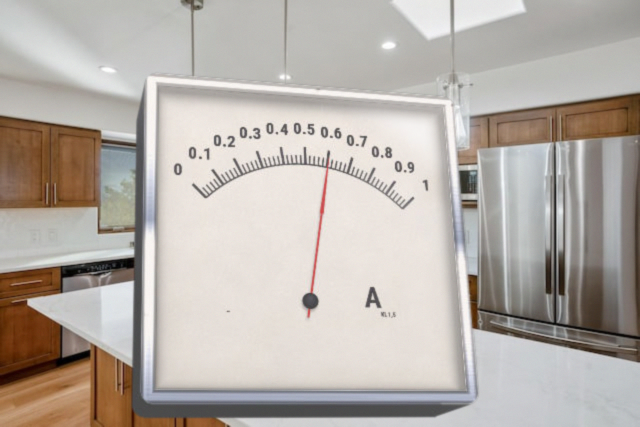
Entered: 0.6 A
